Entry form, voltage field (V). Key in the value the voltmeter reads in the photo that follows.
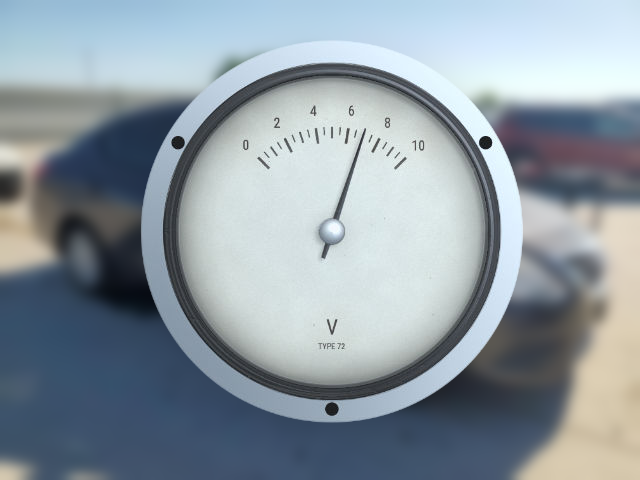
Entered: 7 V
